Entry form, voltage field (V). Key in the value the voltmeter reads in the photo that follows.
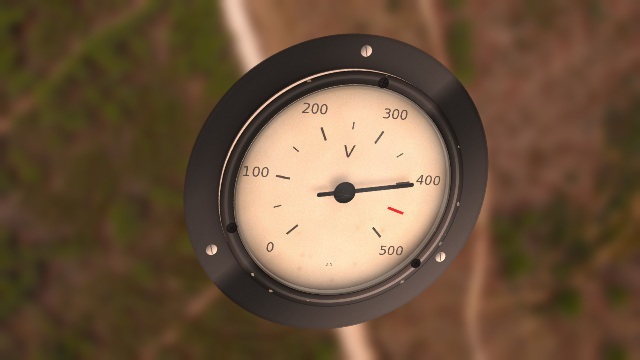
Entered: 400 V
